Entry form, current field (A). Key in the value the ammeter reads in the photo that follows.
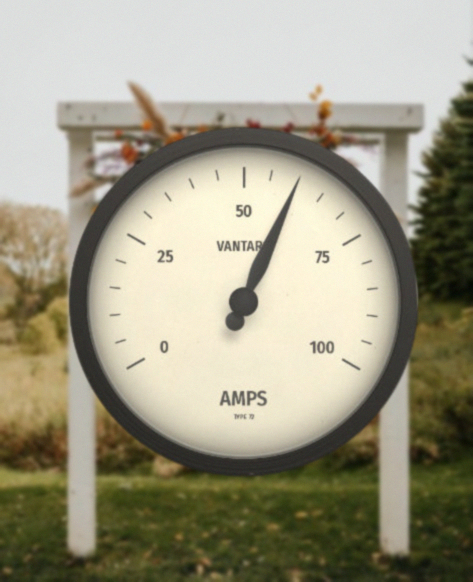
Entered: 60 A
